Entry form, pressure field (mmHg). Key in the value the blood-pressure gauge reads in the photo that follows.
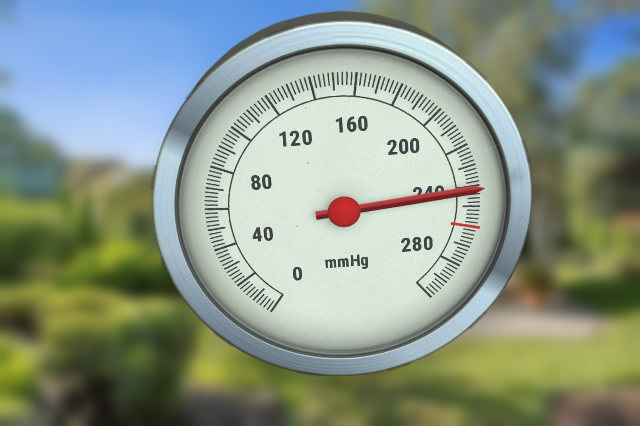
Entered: 240 mmHg
